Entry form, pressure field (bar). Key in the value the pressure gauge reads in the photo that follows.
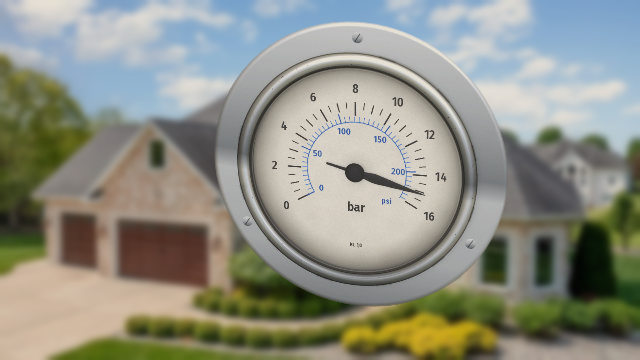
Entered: 15 bar
